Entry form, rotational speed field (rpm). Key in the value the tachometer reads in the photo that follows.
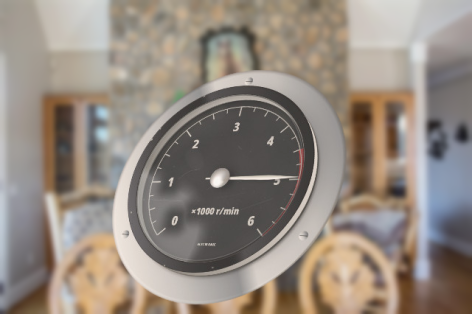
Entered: 5000 rpm
